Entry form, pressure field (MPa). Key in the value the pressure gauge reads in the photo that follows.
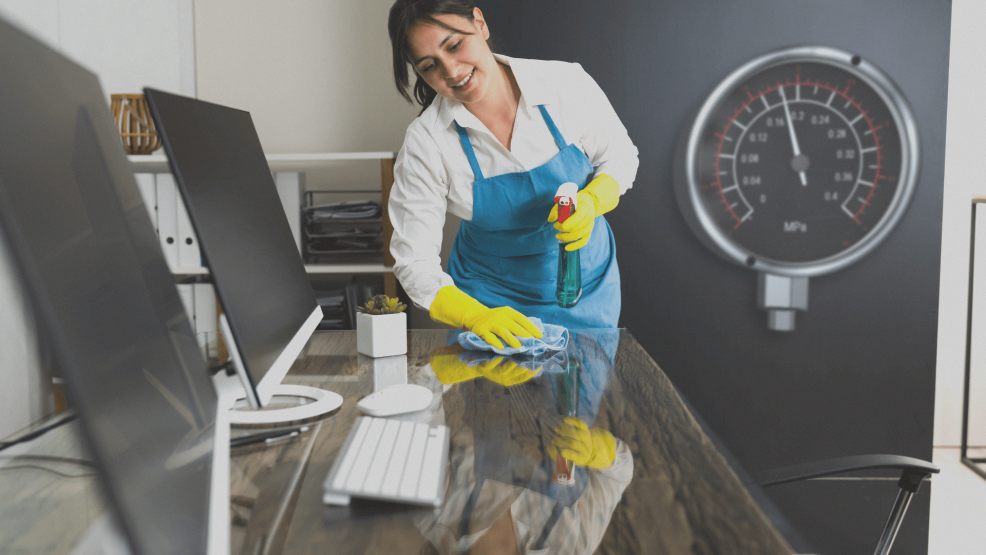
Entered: 0.18 MPa
